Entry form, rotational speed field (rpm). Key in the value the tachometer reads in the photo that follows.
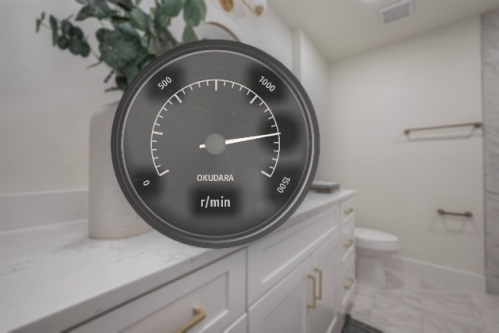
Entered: 1250 rpm
